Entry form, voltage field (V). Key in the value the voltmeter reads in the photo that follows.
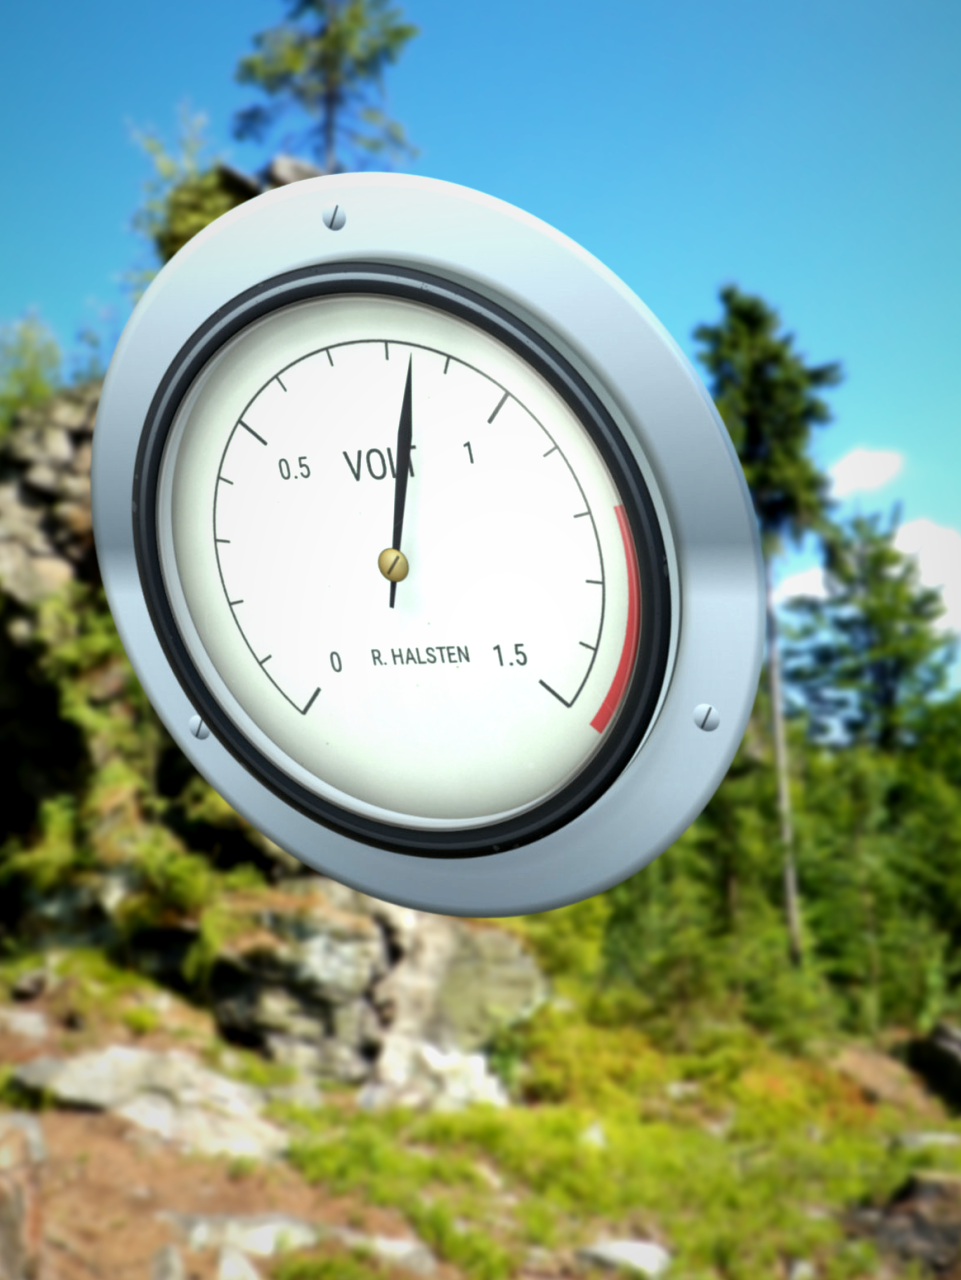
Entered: 0.85 V
